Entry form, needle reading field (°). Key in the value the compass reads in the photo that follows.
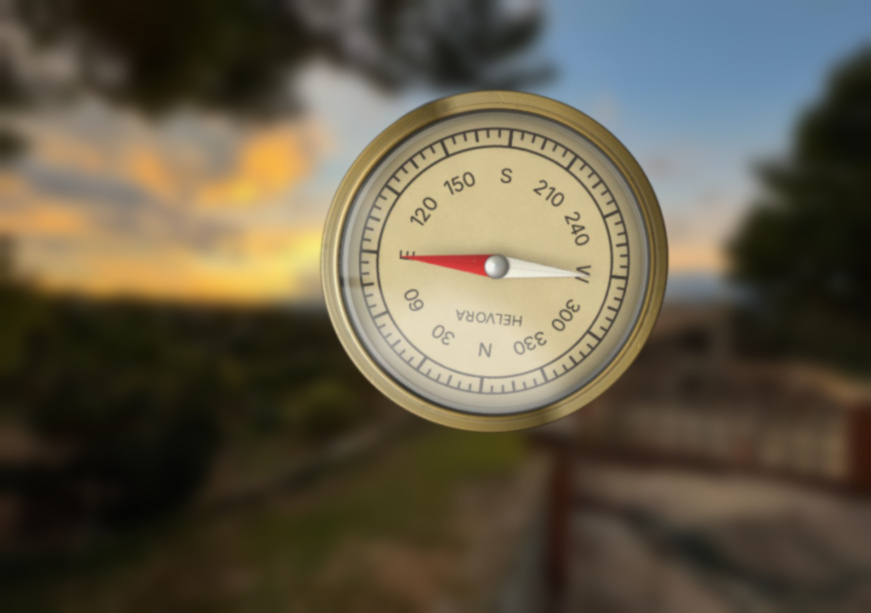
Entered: 90 °
